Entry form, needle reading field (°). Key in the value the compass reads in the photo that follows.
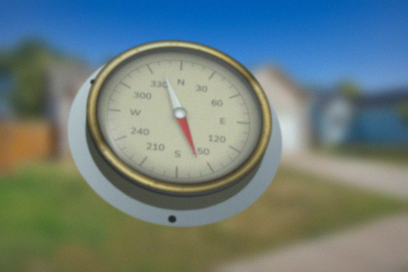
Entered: 160 °
